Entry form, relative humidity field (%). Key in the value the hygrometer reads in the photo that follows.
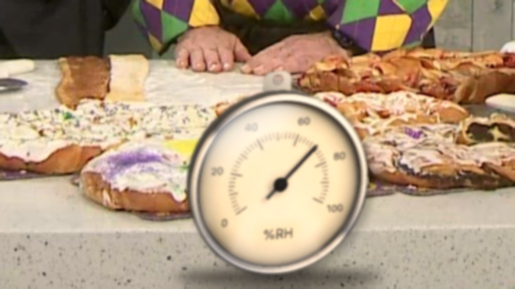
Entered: 70 %
